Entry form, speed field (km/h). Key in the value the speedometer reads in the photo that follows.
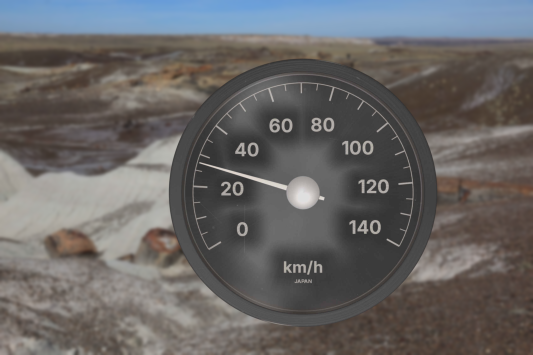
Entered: 27.5 km/h
